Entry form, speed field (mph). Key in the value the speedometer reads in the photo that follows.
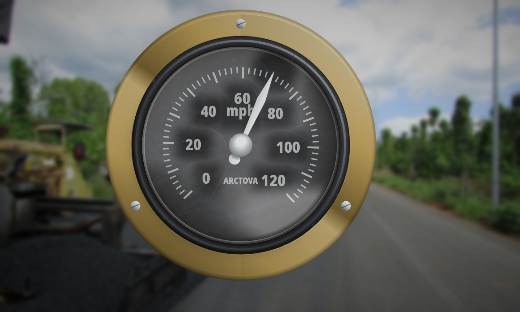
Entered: 70 mph
